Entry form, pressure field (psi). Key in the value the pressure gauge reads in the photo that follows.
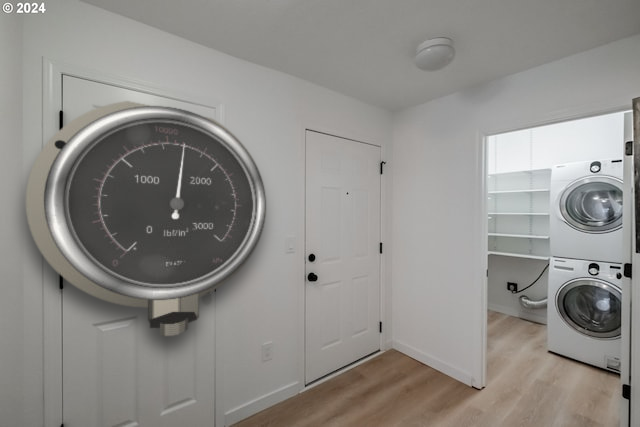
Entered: 1600 psi
